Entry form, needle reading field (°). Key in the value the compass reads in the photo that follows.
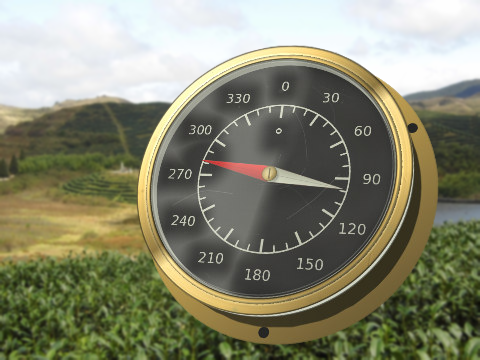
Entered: 280 °
